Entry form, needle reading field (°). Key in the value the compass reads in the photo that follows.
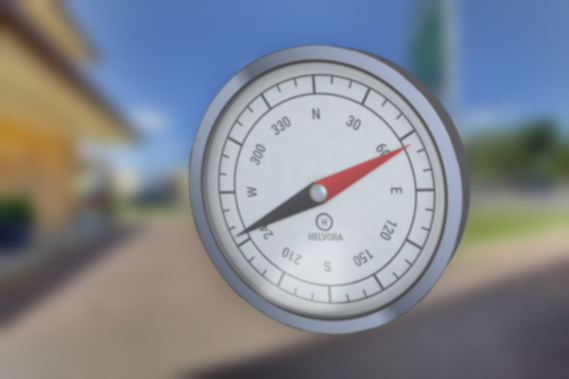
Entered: 65 °
